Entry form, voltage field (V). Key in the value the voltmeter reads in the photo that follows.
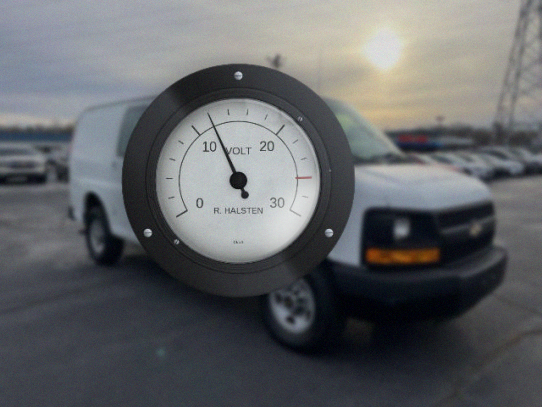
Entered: 12 V
